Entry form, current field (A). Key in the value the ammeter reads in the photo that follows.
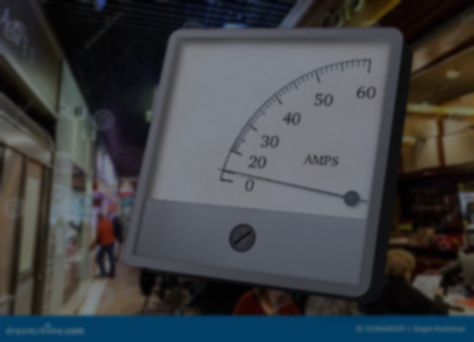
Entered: 10 A
